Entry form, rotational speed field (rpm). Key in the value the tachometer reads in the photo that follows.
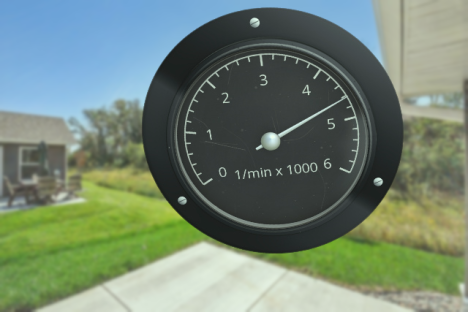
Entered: 4600 rpm
